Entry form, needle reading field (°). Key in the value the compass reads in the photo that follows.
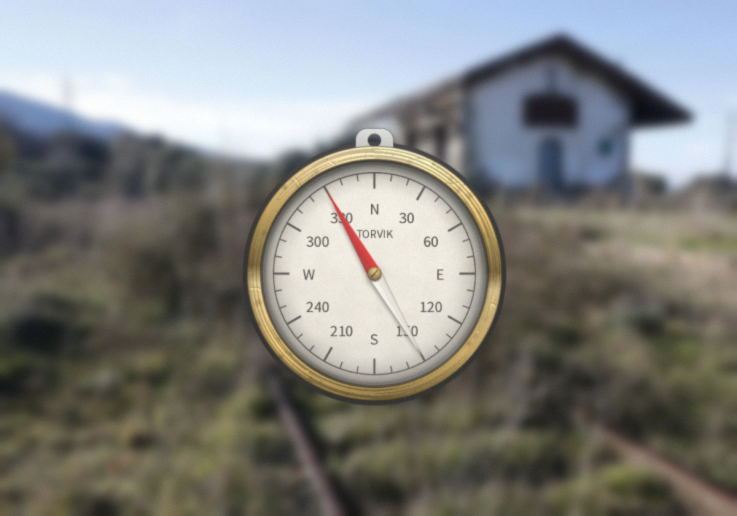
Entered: 330 °
